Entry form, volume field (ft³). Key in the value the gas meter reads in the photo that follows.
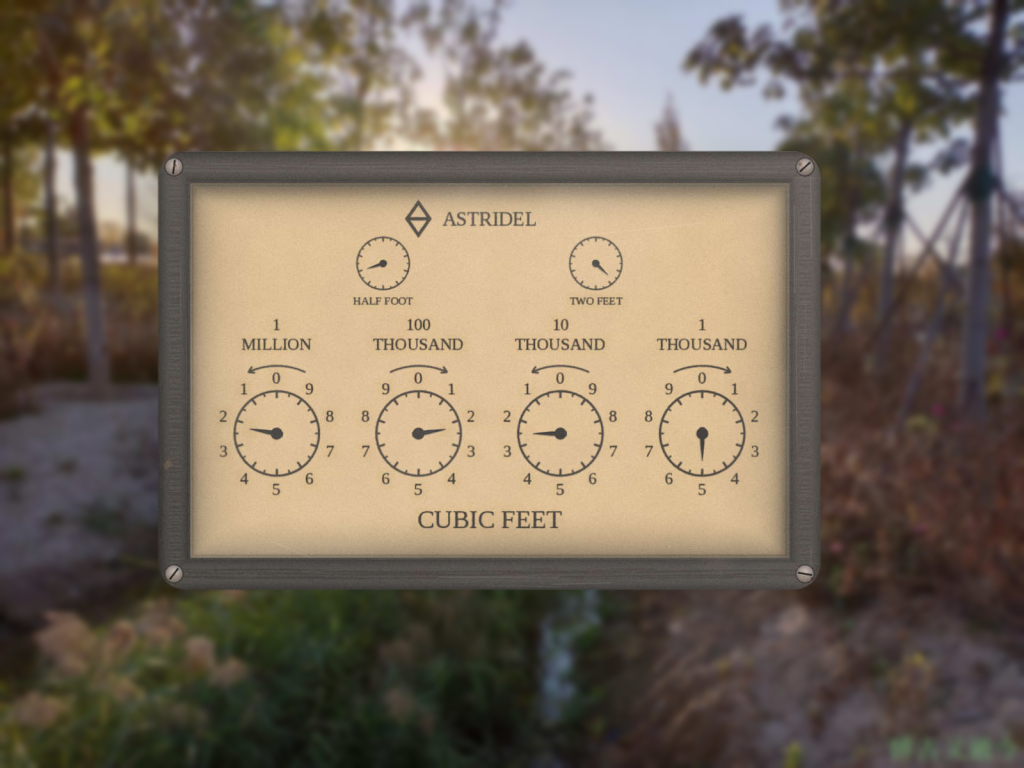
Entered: 222500 ft³
